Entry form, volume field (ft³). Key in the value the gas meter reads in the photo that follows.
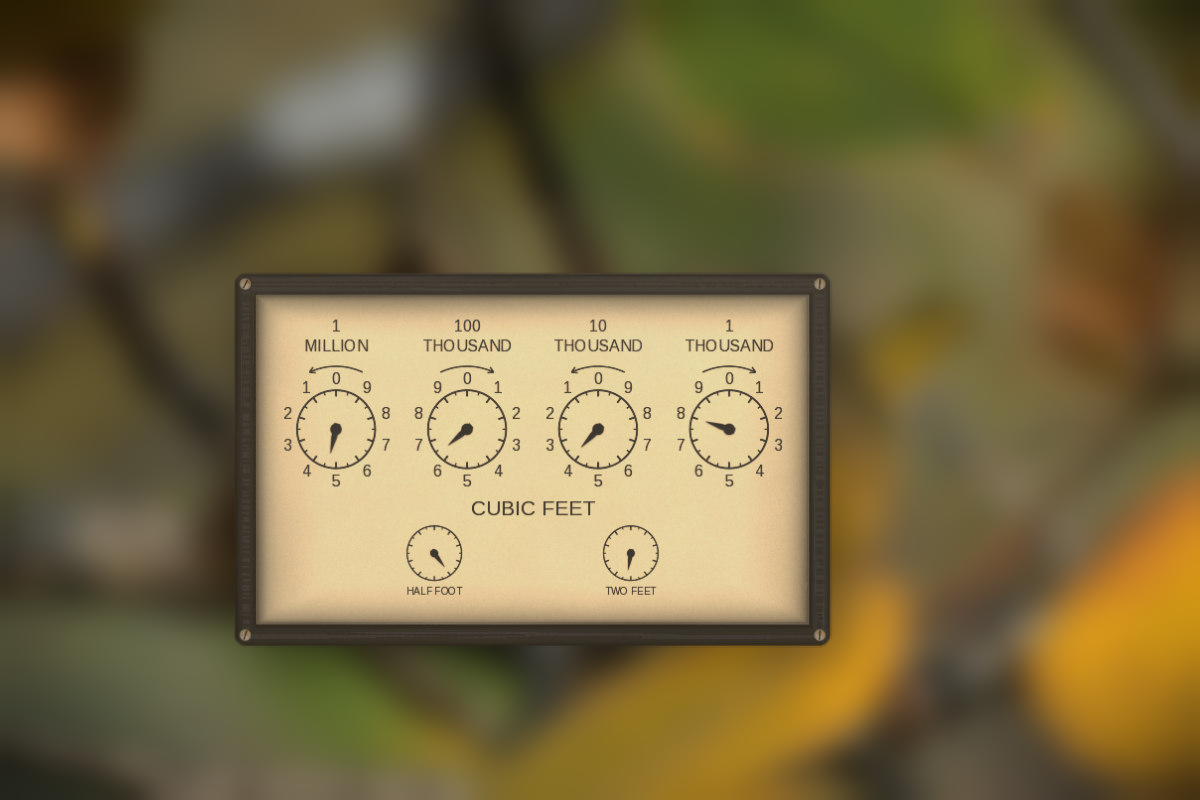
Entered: 463800 ft³
